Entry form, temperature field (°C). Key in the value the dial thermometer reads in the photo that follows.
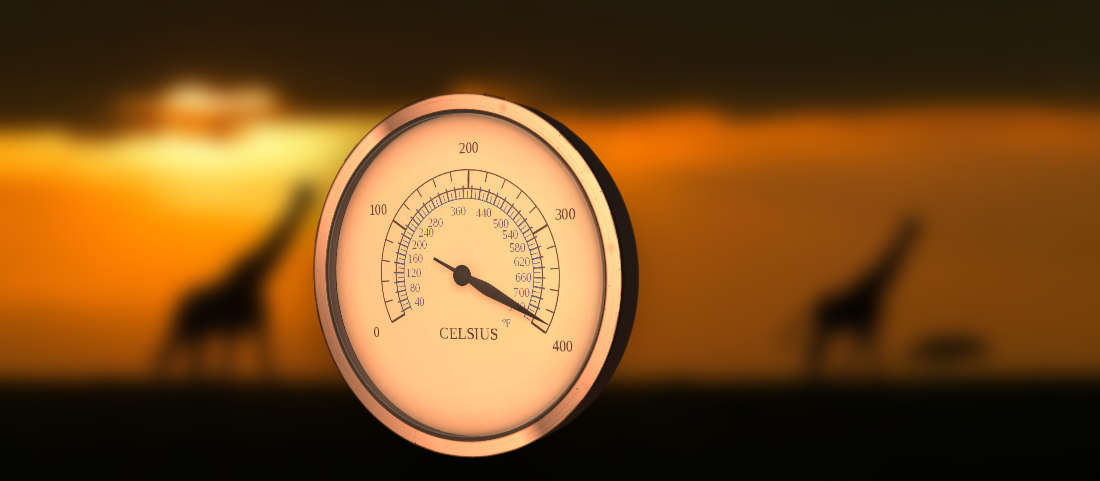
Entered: 390 °C
